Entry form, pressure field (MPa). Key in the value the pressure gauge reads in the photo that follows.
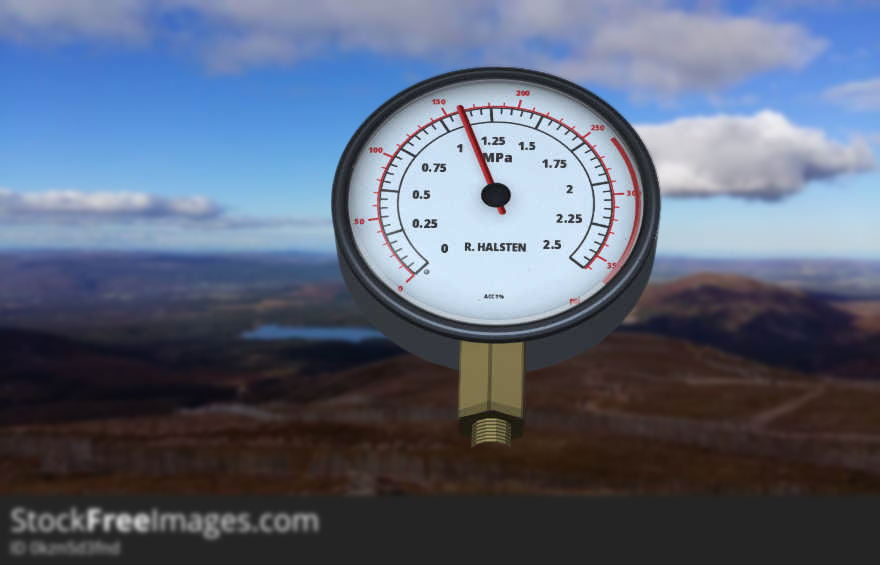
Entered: 1.1 MPa
